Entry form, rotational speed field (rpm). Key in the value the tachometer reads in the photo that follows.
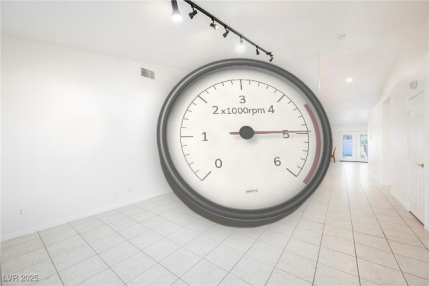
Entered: 5000 rpm
